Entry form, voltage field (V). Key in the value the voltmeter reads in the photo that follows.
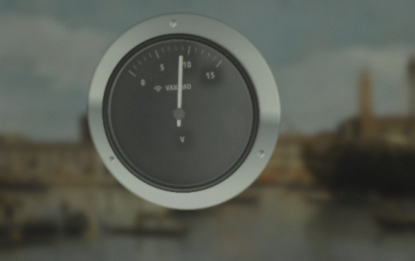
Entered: 9 V
